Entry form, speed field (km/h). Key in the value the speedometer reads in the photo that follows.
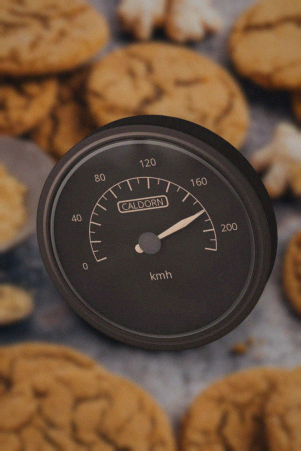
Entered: 180 km/h
